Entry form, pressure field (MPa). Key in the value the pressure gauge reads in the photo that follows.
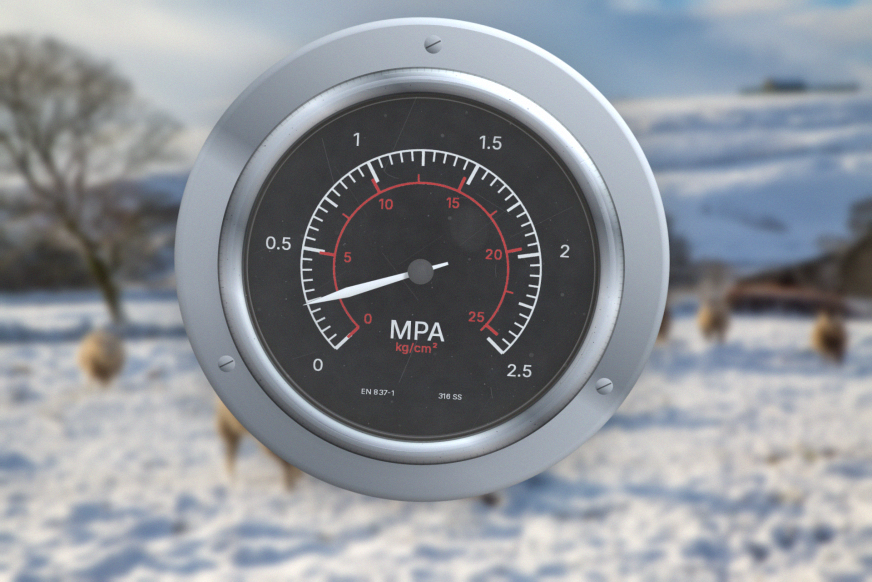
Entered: 0.25 MPa
